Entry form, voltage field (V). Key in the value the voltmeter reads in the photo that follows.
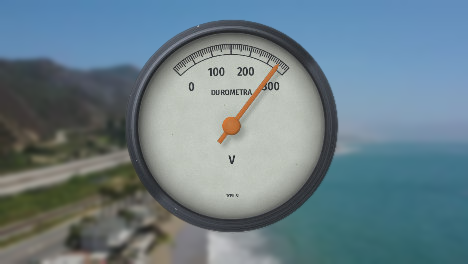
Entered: 275 V
